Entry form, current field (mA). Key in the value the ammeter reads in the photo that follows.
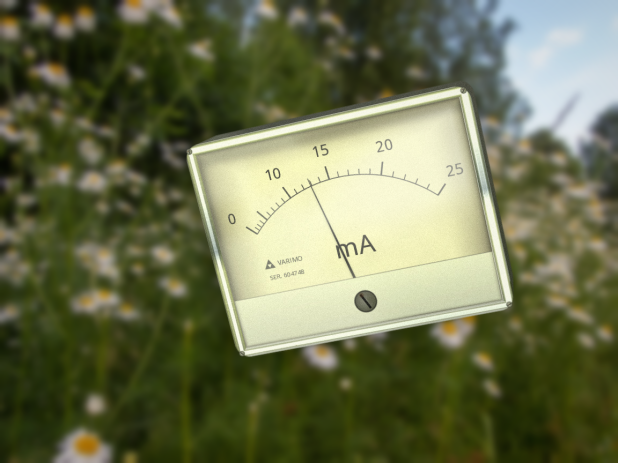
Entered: 13 mA
